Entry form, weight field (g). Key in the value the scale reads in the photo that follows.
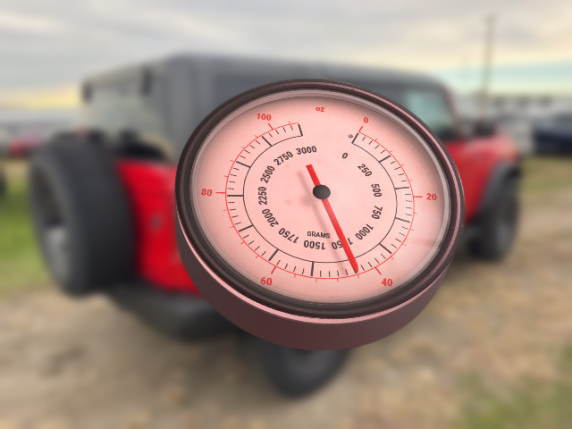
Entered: 1250 g
